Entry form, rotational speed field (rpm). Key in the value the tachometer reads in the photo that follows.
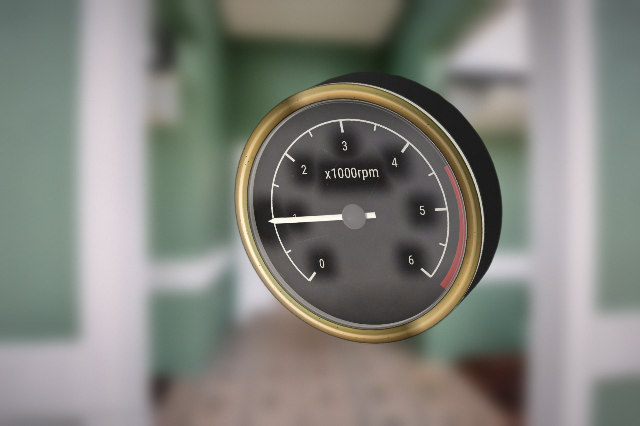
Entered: 1000 rpm
